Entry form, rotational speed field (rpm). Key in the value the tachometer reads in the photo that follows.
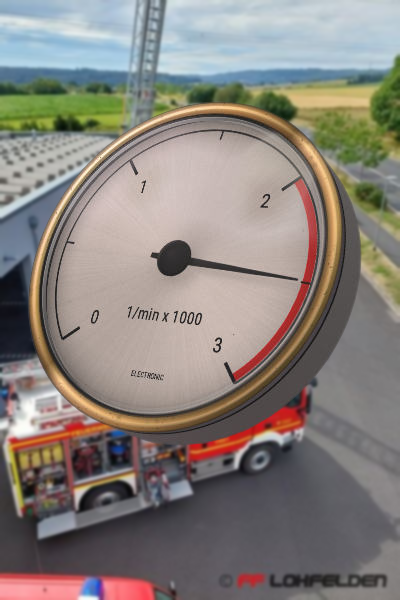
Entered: 2500 rpm
